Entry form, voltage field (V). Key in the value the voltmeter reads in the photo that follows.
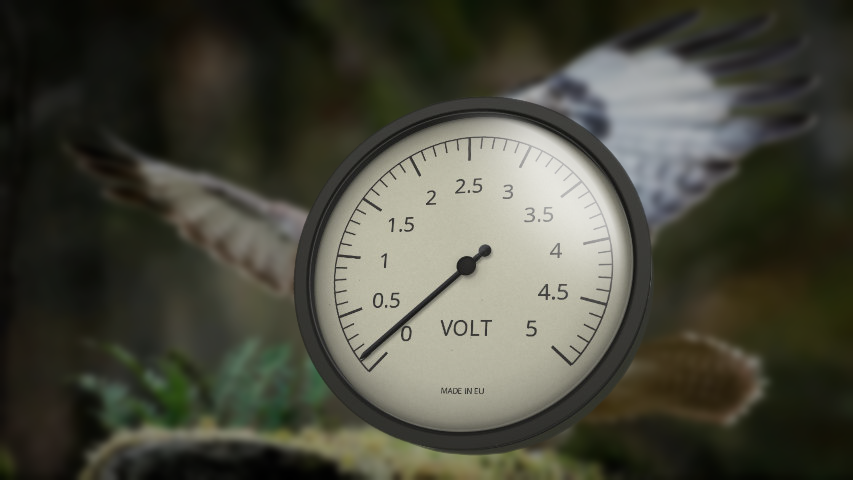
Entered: 0.1 V
